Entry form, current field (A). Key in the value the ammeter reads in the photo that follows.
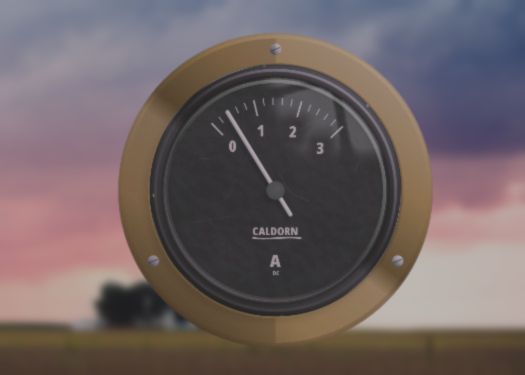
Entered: 0.4 A
